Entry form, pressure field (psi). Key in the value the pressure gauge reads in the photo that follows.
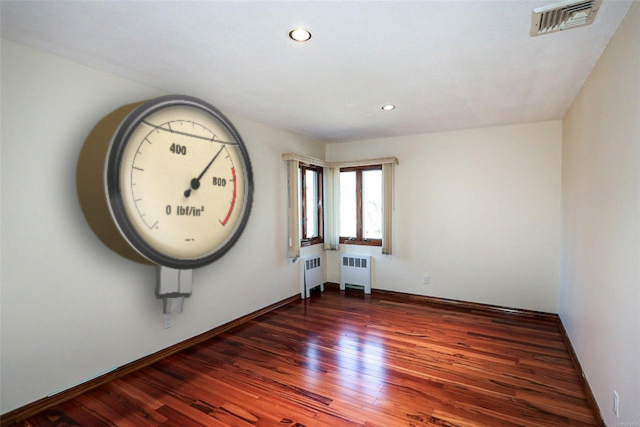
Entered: 650 psi
